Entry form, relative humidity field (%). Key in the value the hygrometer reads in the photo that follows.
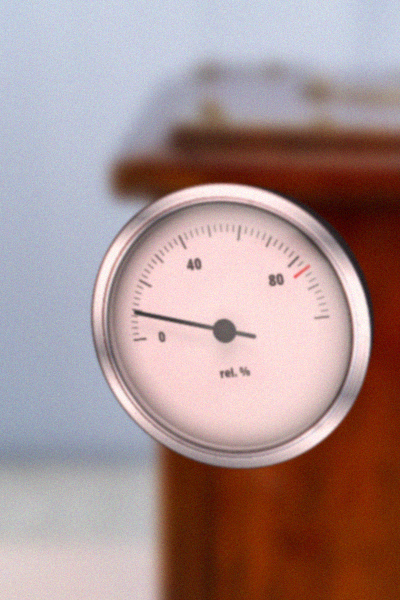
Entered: 10 %
